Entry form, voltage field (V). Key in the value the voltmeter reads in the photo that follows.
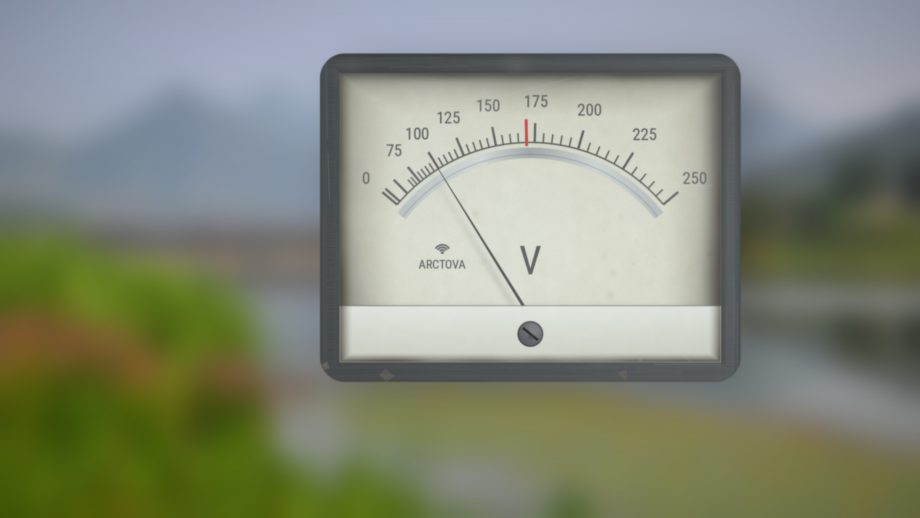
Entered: 100 V
